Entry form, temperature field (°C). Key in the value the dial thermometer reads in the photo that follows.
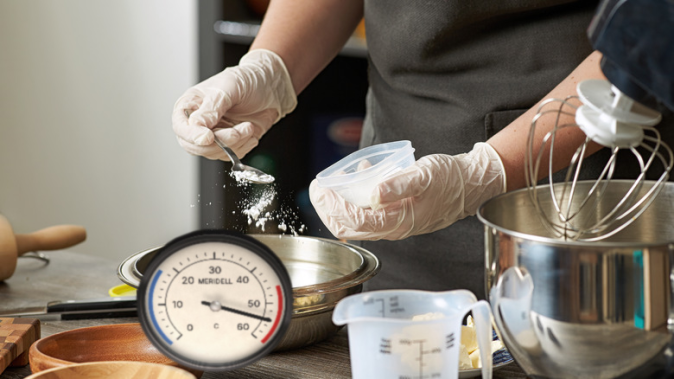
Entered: 54 °C
